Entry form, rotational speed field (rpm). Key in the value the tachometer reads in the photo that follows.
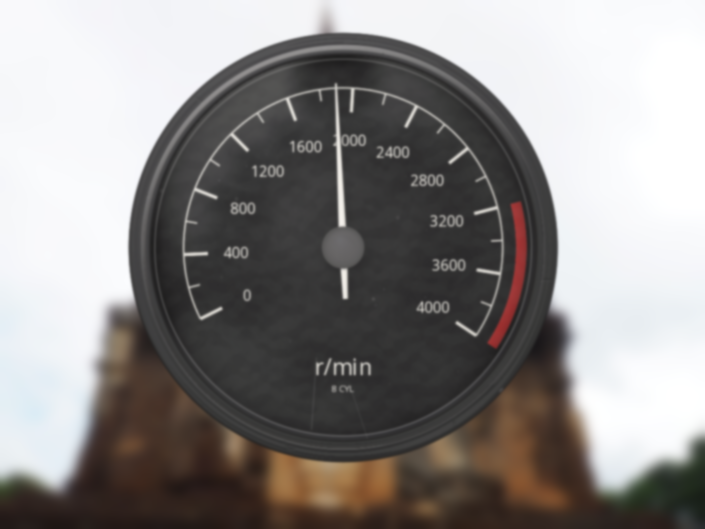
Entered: 1900 rpm
